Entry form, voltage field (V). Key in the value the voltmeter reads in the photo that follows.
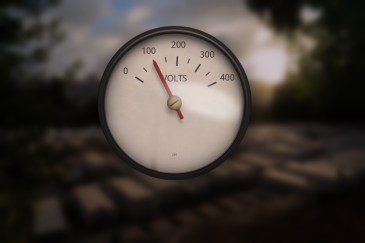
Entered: 100 V
